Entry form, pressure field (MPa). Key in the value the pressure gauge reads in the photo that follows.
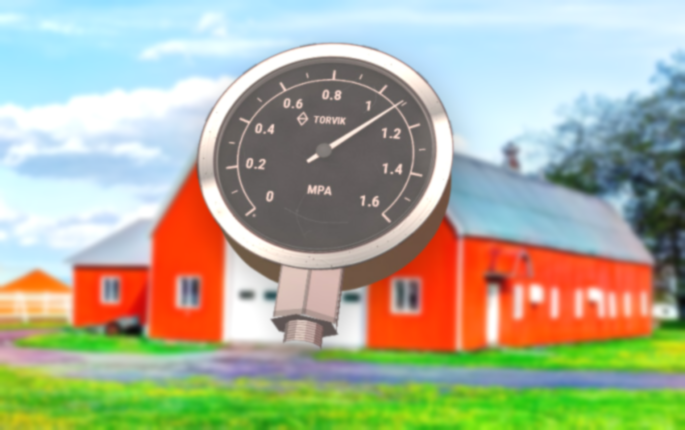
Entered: 1.1 MPa
